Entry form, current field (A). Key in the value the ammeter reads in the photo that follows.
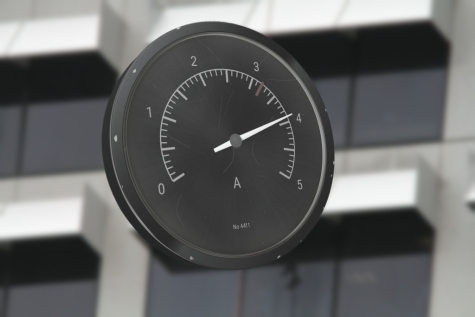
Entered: 3.9 A
